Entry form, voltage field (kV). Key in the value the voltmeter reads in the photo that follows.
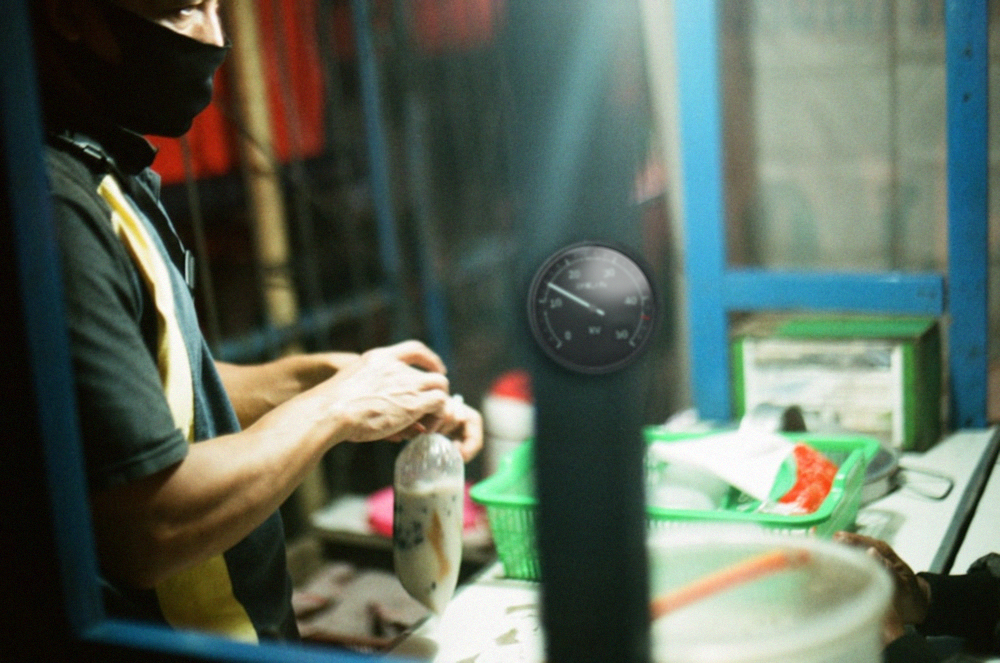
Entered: 14 kV
